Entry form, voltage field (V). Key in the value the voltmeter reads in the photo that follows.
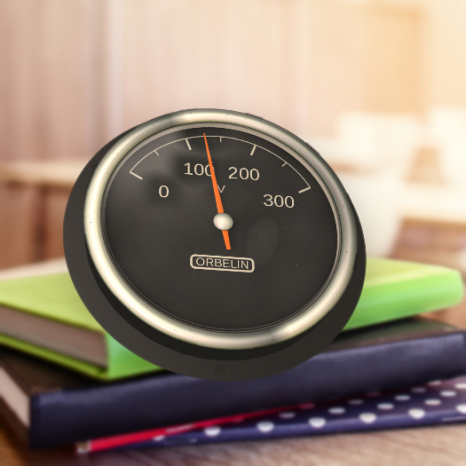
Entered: 125 V
